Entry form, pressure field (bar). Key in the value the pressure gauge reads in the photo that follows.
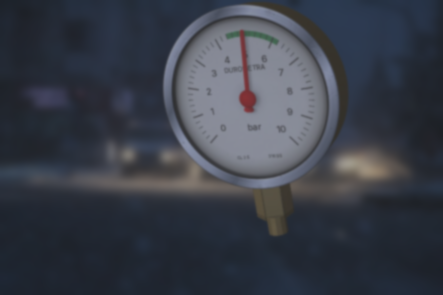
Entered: 5 bar
